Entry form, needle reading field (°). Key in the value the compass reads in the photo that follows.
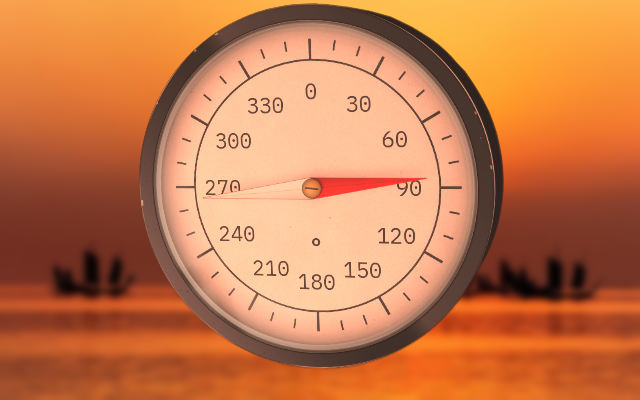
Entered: 85 °
